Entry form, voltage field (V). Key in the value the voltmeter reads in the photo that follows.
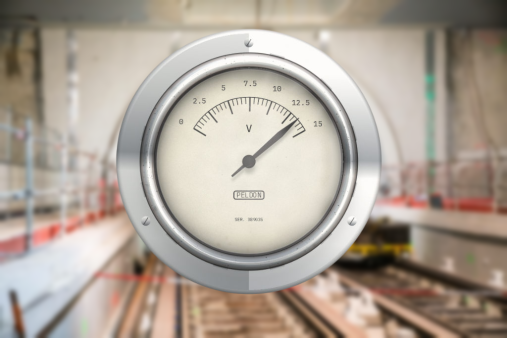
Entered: 13.5 V
